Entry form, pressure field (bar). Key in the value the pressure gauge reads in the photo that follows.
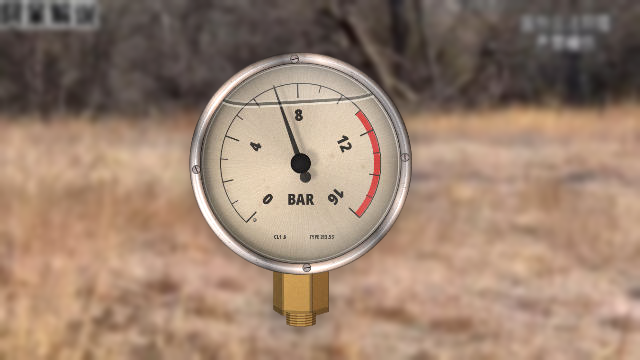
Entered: 7 bar
